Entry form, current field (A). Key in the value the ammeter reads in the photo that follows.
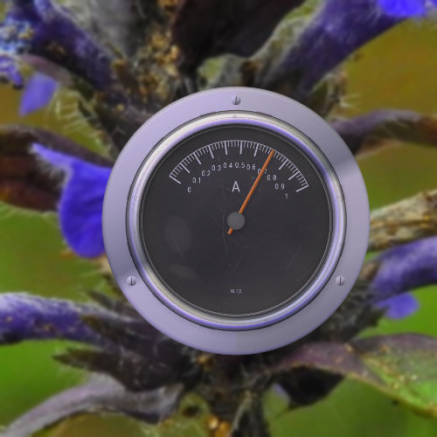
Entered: 0.7 A
